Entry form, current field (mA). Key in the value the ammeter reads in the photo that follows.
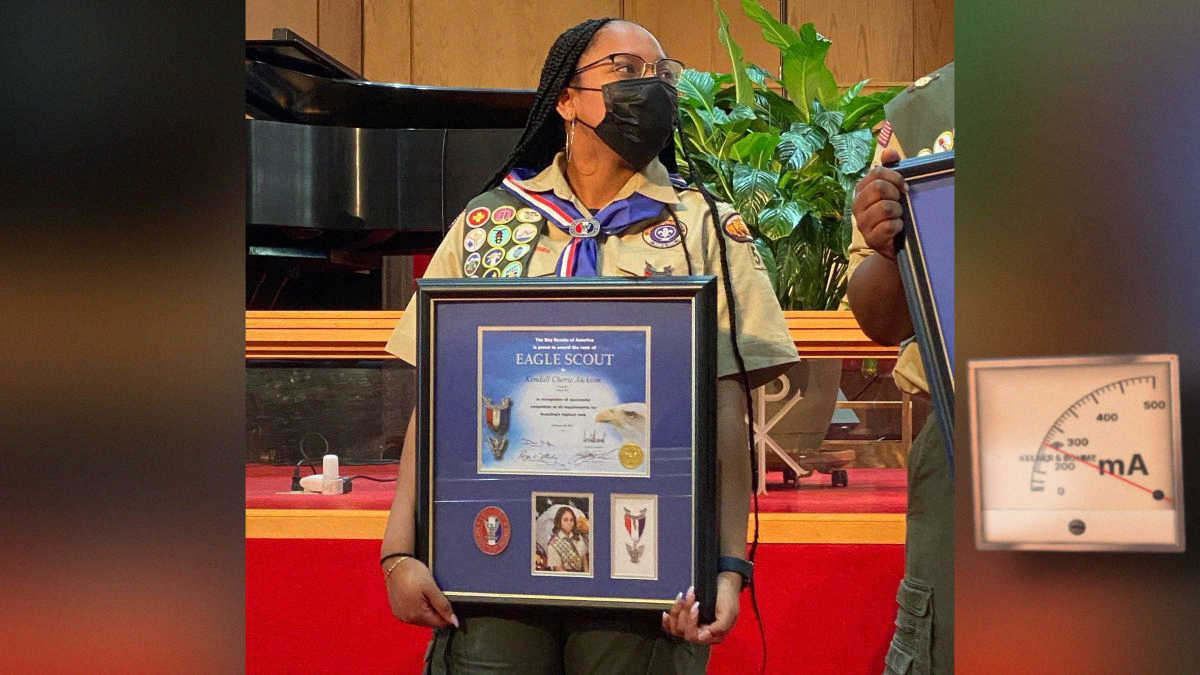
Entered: 250 mA
